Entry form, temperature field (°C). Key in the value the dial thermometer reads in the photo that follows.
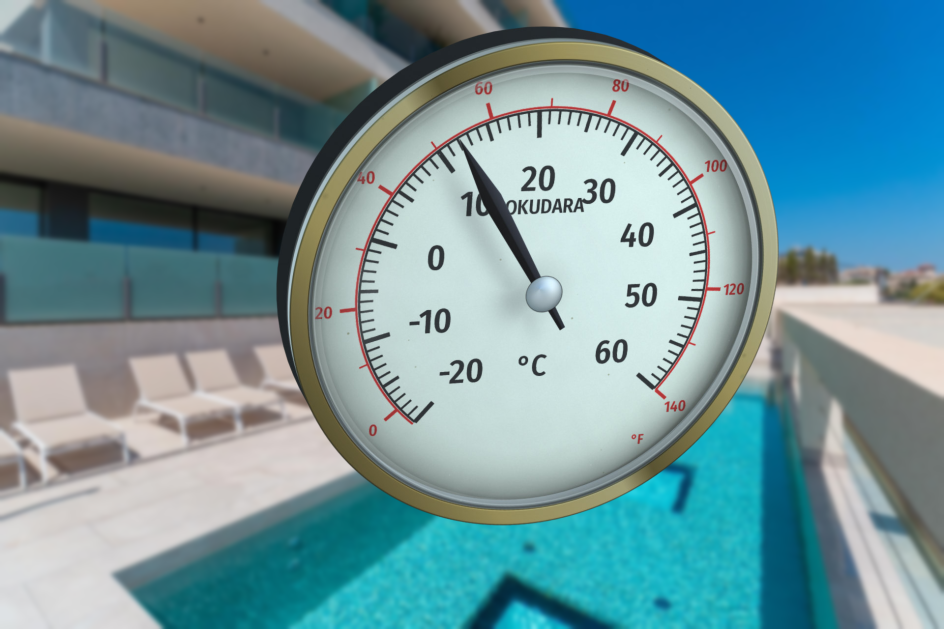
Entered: 12 °C
